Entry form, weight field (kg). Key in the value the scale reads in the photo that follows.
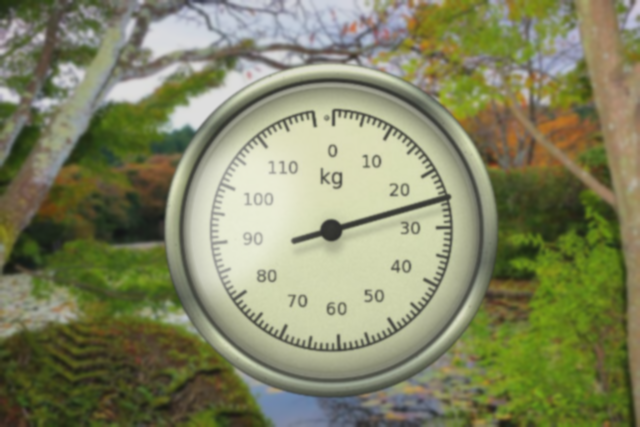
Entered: 25 kg
